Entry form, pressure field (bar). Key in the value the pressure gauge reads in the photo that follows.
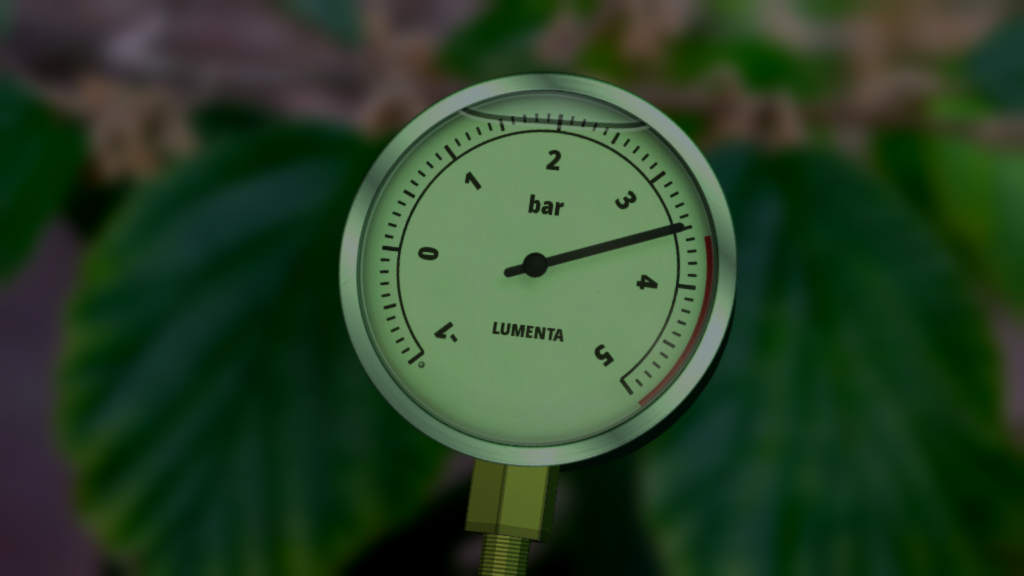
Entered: 3.5 bar
